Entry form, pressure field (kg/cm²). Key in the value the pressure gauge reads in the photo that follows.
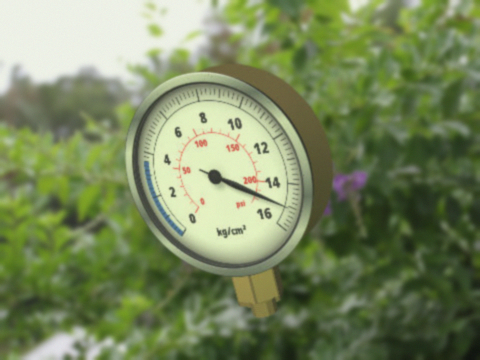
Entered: 15 kg/cm²
